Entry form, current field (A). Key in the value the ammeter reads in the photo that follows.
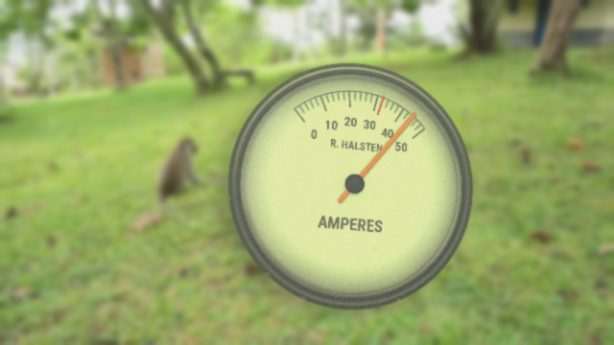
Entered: 44 A
